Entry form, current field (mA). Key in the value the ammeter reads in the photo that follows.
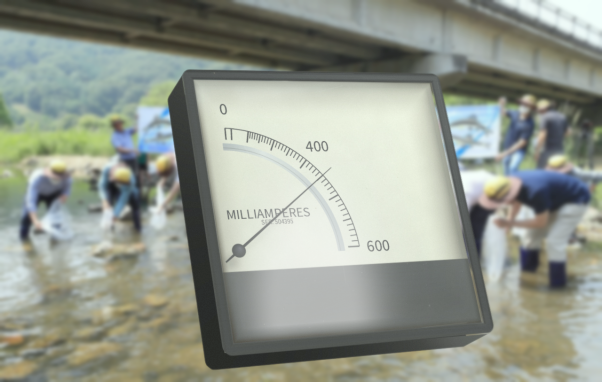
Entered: 450 mA
